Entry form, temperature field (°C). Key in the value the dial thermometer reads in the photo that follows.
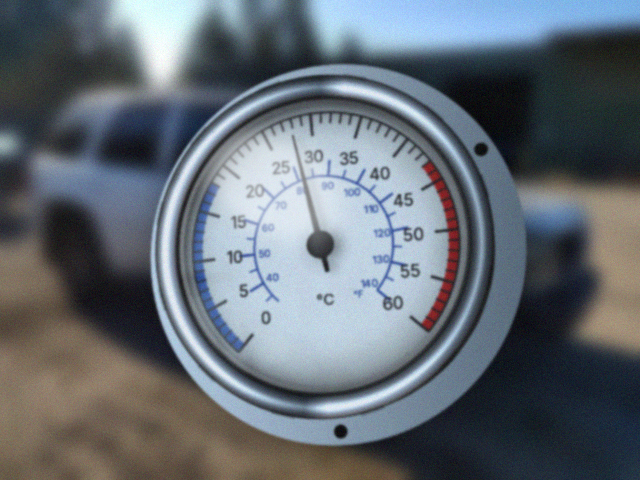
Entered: 28 °C
